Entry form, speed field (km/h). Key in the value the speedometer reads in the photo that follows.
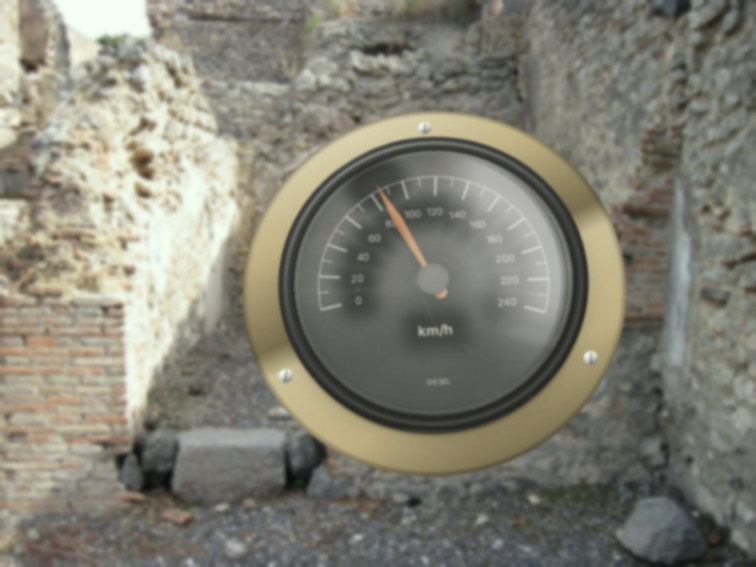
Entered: 85 km/h
